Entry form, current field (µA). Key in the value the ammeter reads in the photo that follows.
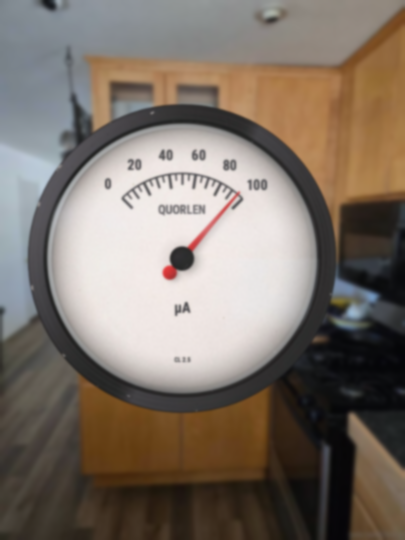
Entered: 95 µA
